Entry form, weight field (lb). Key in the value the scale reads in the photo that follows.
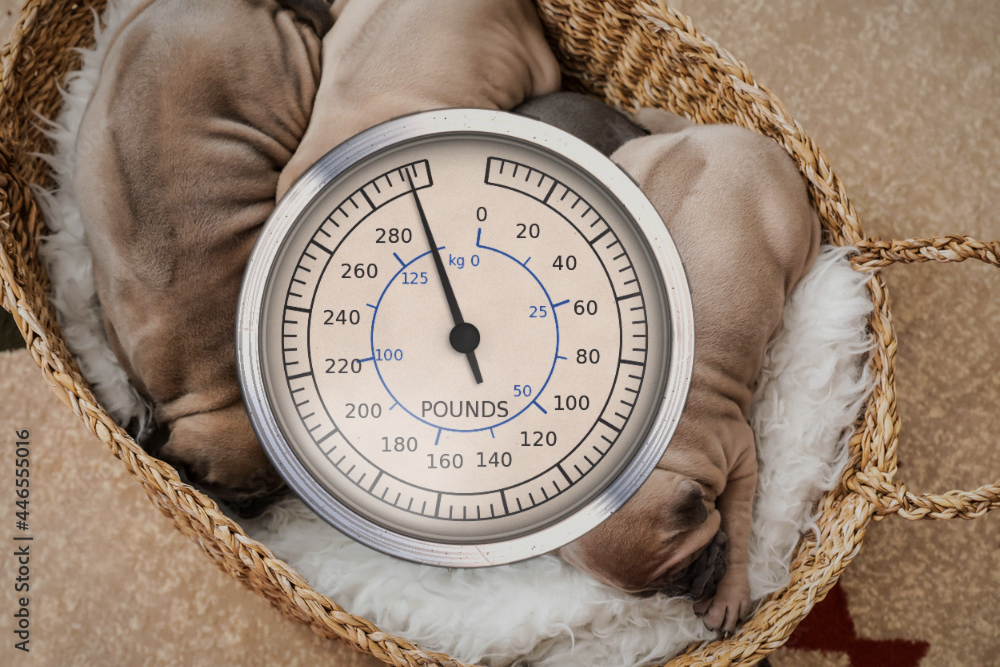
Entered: 294 lb
